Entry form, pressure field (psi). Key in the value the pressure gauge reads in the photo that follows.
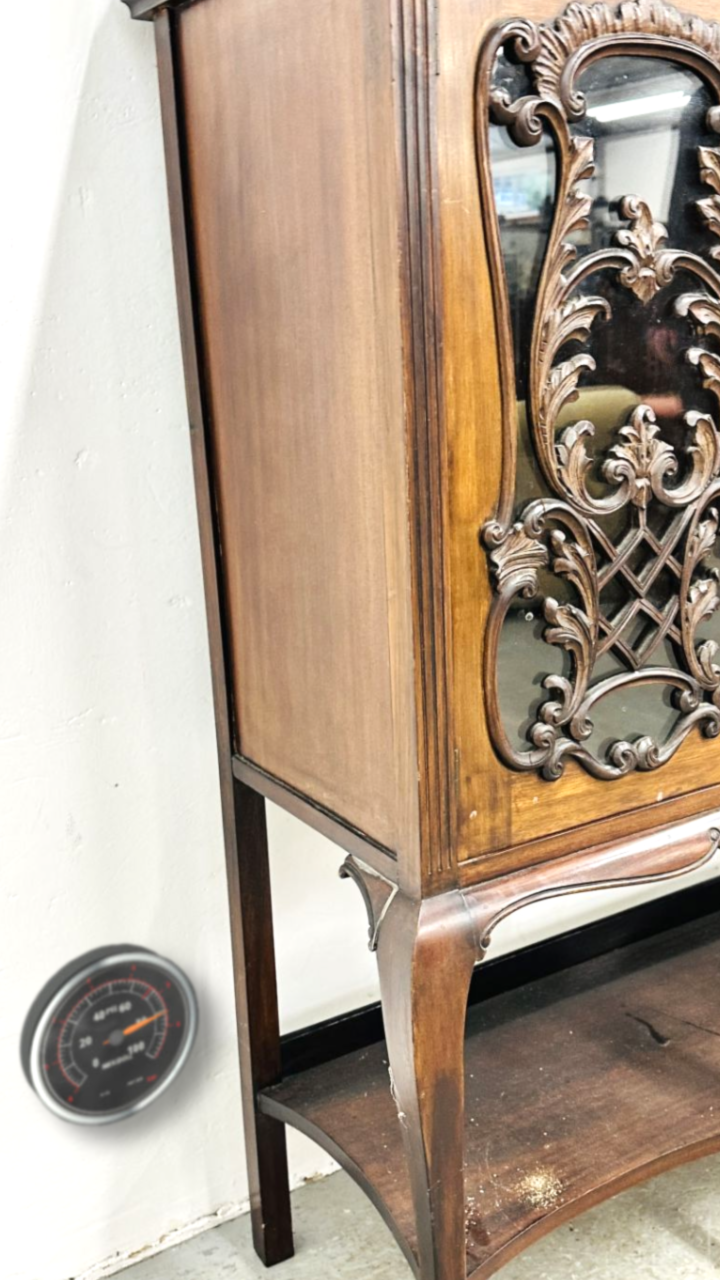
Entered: 80 psi
